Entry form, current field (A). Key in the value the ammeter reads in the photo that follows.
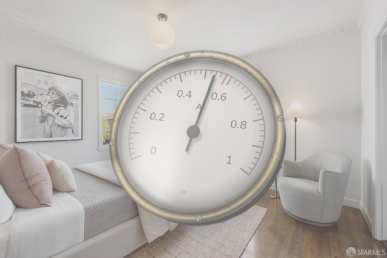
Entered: 0.54 A
